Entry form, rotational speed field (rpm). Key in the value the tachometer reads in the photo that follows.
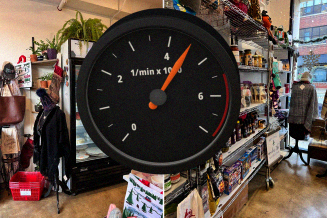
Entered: 4500 rpm
